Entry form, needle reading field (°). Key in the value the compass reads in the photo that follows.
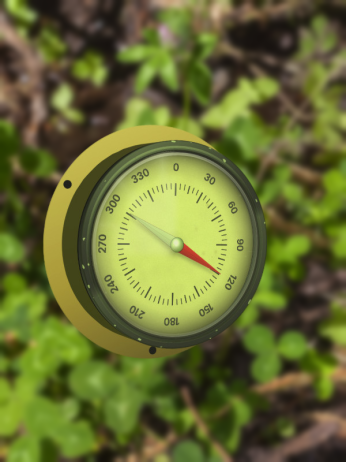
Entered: 120 °
